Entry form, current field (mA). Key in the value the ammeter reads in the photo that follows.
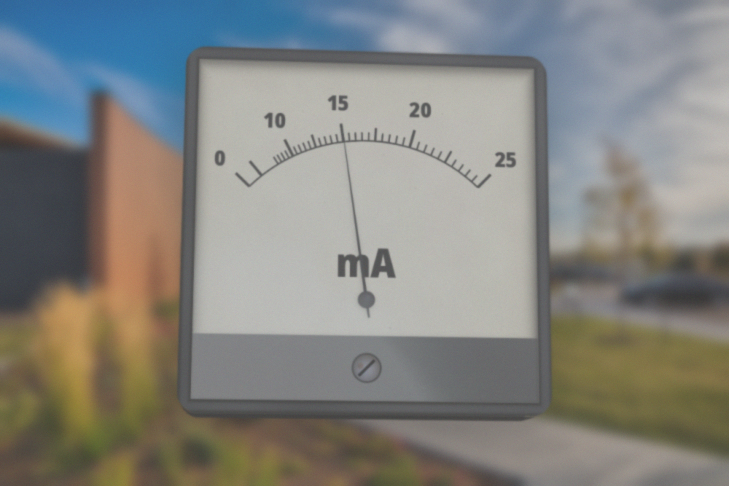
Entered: 15 mA
